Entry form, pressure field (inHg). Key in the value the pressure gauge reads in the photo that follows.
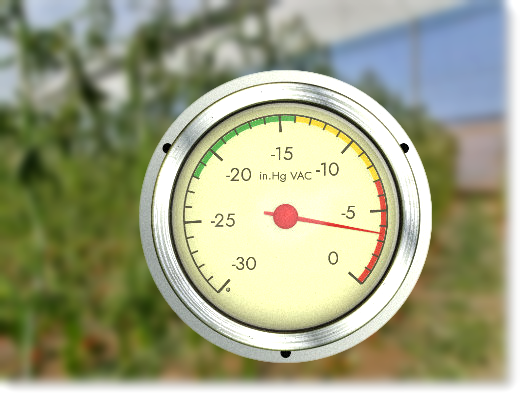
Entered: -3.5 inHg
